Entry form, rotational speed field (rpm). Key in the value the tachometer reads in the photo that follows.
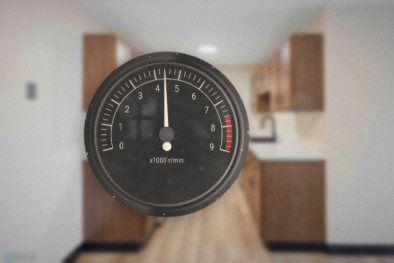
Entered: 4400 rpm
